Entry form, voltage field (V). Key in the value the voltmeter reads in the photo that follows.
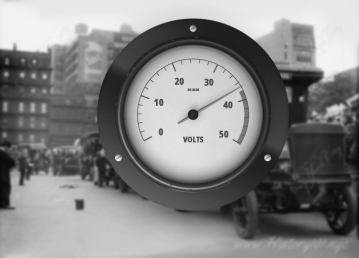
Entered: 37 V
